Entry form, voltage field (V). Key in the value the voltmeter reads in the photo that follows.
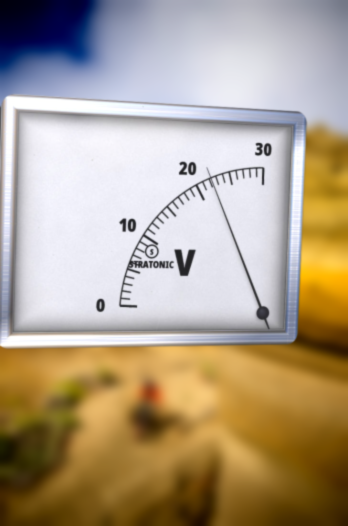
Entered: 22 V
